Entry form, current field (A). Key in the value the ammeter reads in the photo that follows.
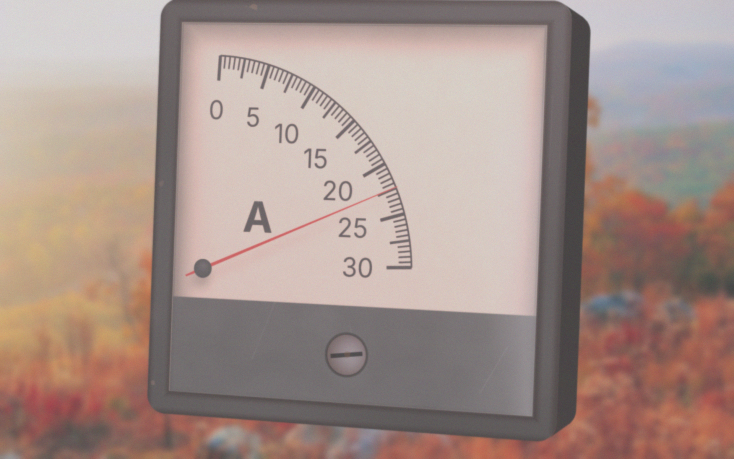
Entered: 22.5 A
